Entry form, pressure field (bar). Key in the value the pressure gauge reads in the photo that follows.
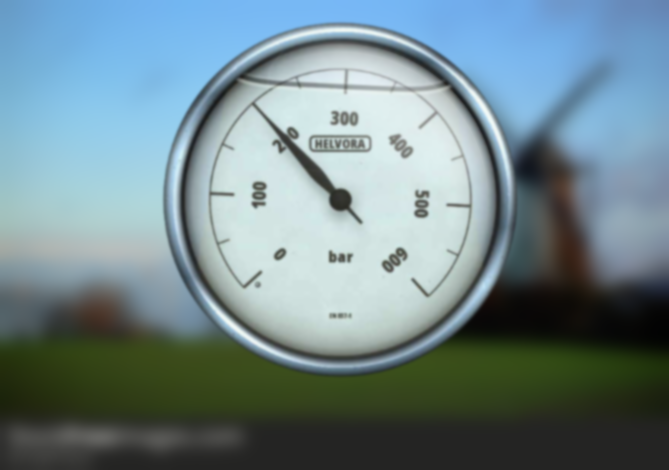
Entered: 200 bar
